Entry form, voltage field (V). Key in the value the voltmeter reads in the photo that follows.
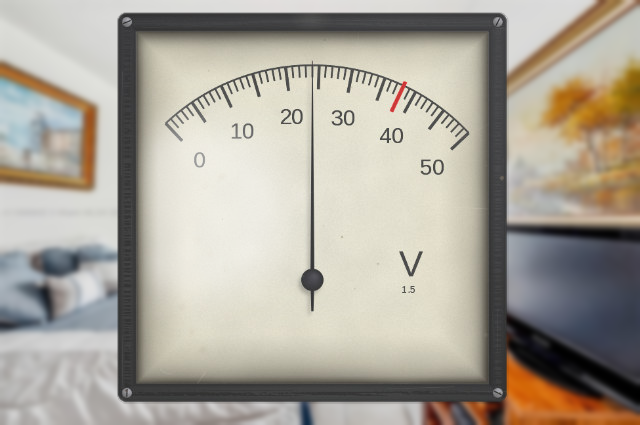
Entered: 24 V
